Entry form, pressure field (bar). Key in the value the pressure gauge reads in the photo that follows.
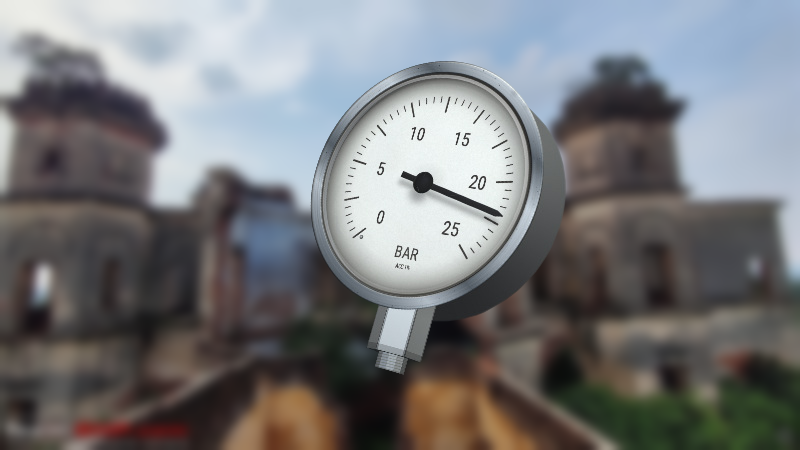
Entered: 22 bar
